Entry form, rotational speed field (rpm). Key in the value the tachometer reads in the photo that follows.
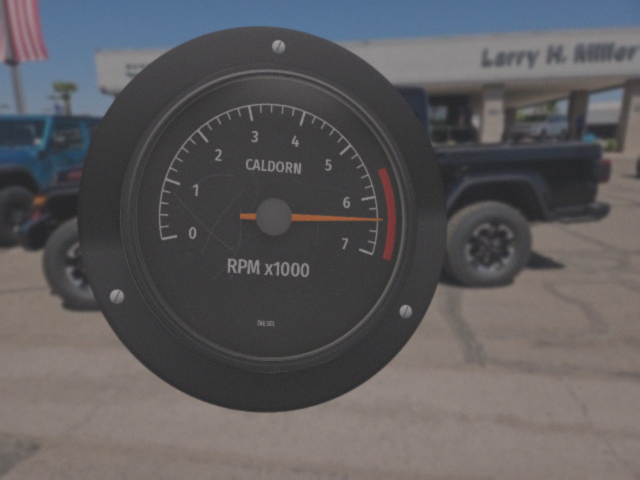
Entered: 6400 rpm
